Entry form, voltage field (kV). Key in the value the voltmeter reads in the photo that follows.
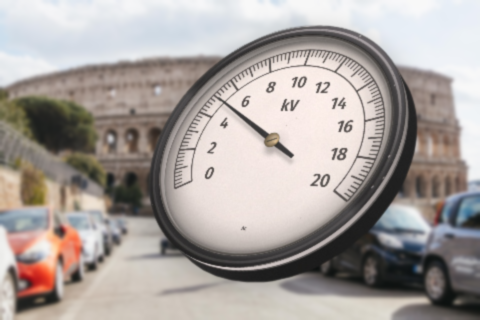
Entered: 5 kV
